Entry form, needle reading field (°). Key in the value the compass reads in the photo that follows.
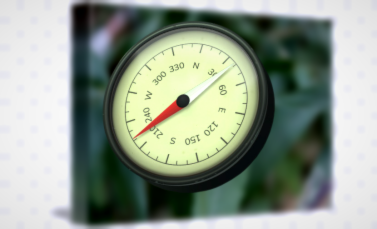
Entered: 220 °
